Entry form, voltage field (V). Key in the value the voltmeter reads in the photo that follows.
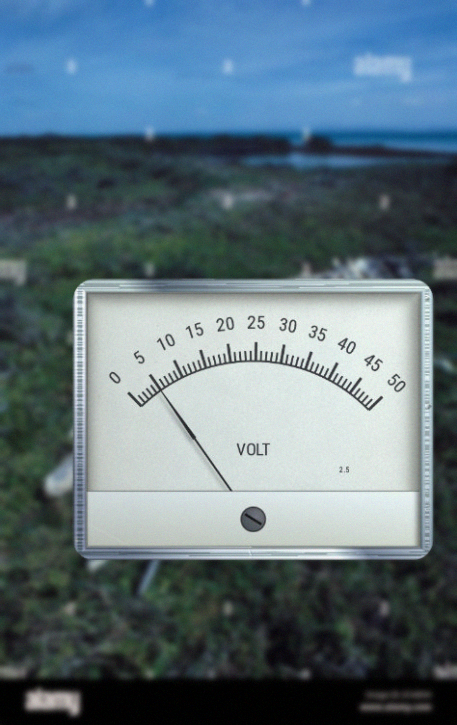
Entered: 5 V
